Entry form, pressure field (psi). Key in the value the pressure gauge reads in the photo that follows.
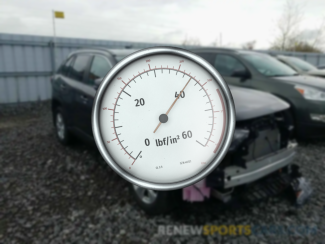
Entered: 40 psi
